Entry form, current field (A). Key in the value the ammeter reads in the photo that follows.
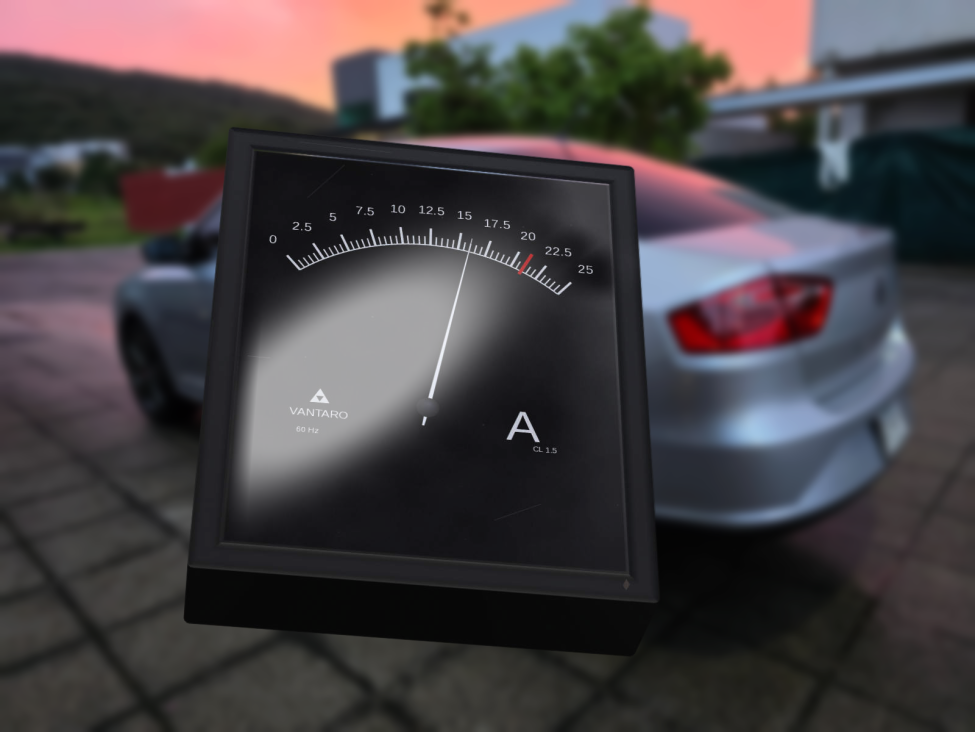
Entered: 16 A
